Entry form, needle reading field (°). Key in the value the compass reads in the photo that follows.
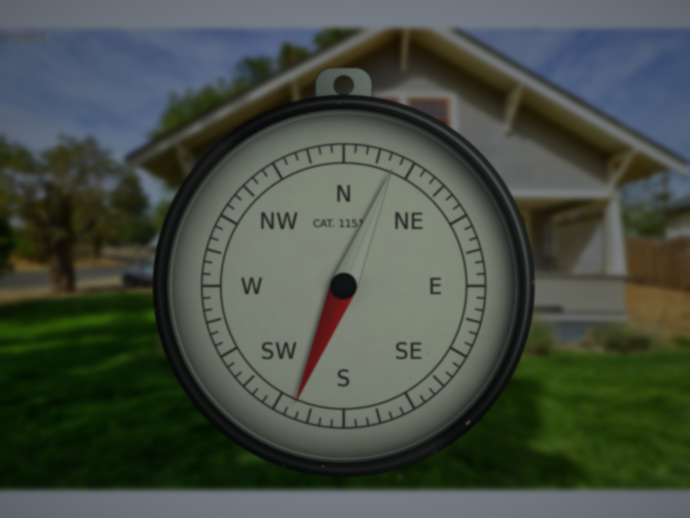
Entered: 202.5 °
